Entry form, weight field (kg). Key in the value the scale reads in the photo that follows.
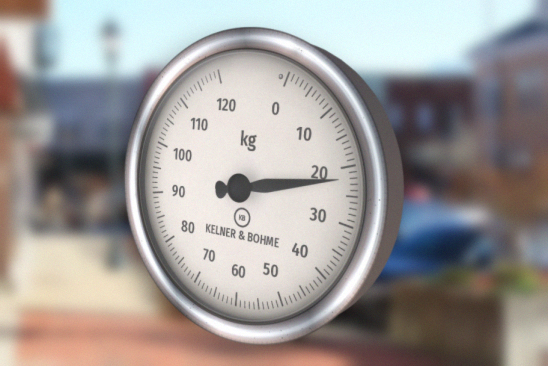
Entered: 22 kg
